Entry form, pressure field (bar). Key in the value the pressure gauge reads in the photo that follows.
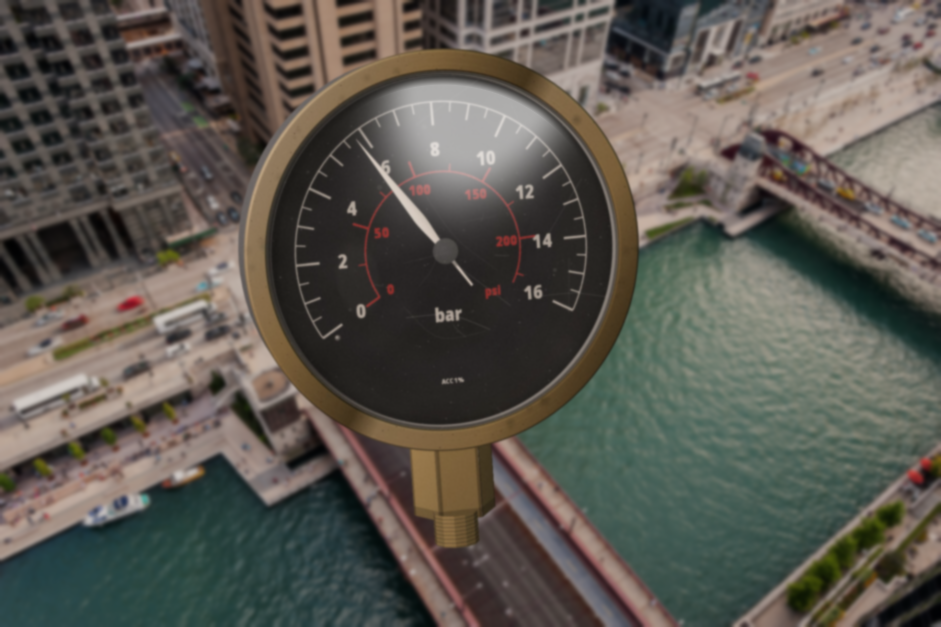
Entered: 5.75 bar
